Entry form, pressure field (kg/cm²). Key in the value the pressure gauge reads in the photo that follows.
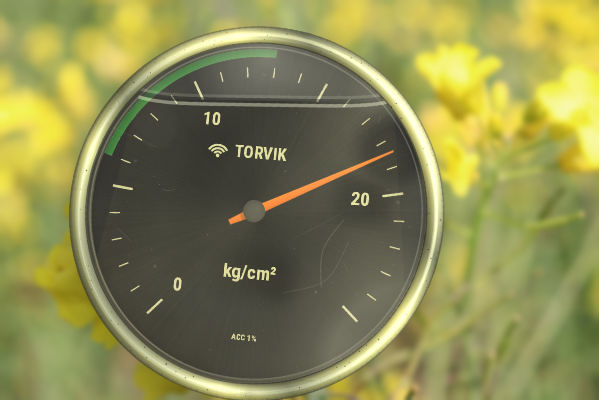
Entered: 18.5 kg/cm²
